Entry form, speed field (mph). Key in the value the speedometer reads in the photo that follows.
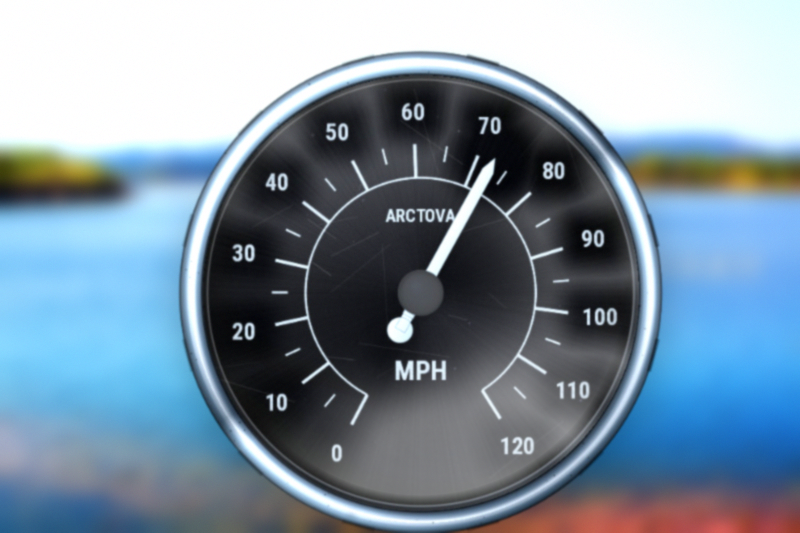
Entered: 72.5 mph
